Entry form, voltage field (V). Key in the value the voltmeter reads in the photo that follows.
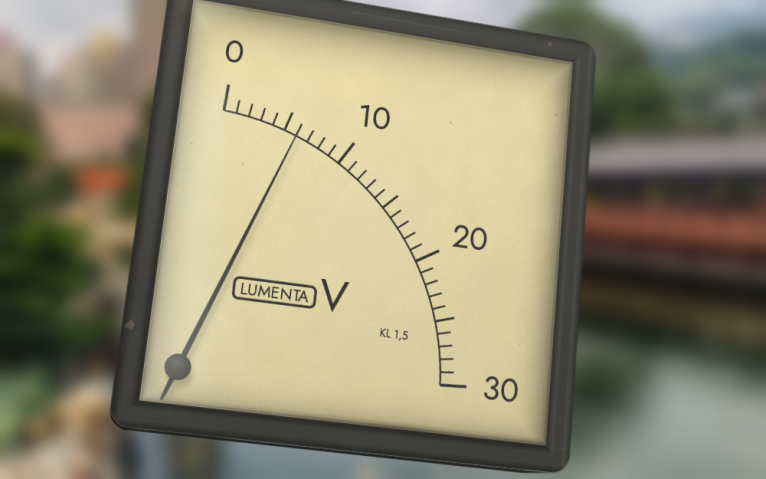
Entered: 6 V
